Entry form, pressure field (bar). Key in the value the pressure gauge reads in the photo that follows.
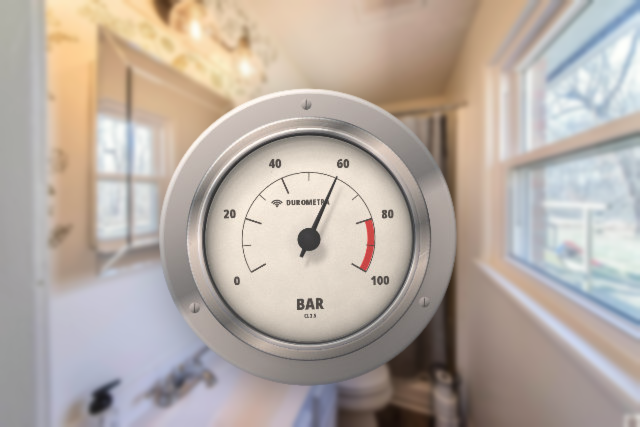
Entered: 60 bar
